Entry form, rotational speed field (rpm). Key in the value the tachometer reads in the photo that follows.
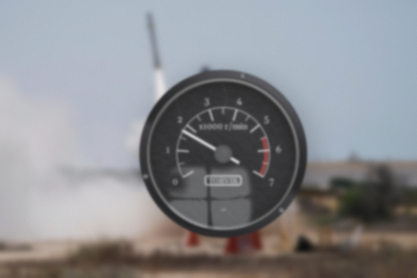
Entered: 1750 rpm
